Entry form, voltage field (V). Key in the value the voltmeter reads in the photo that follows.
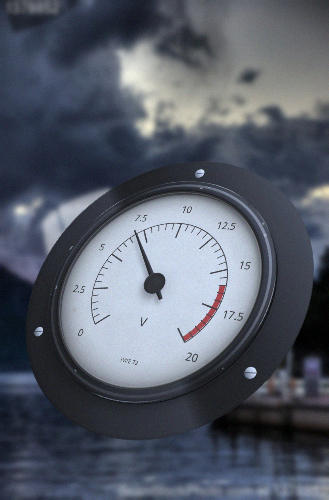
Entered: 7 V
